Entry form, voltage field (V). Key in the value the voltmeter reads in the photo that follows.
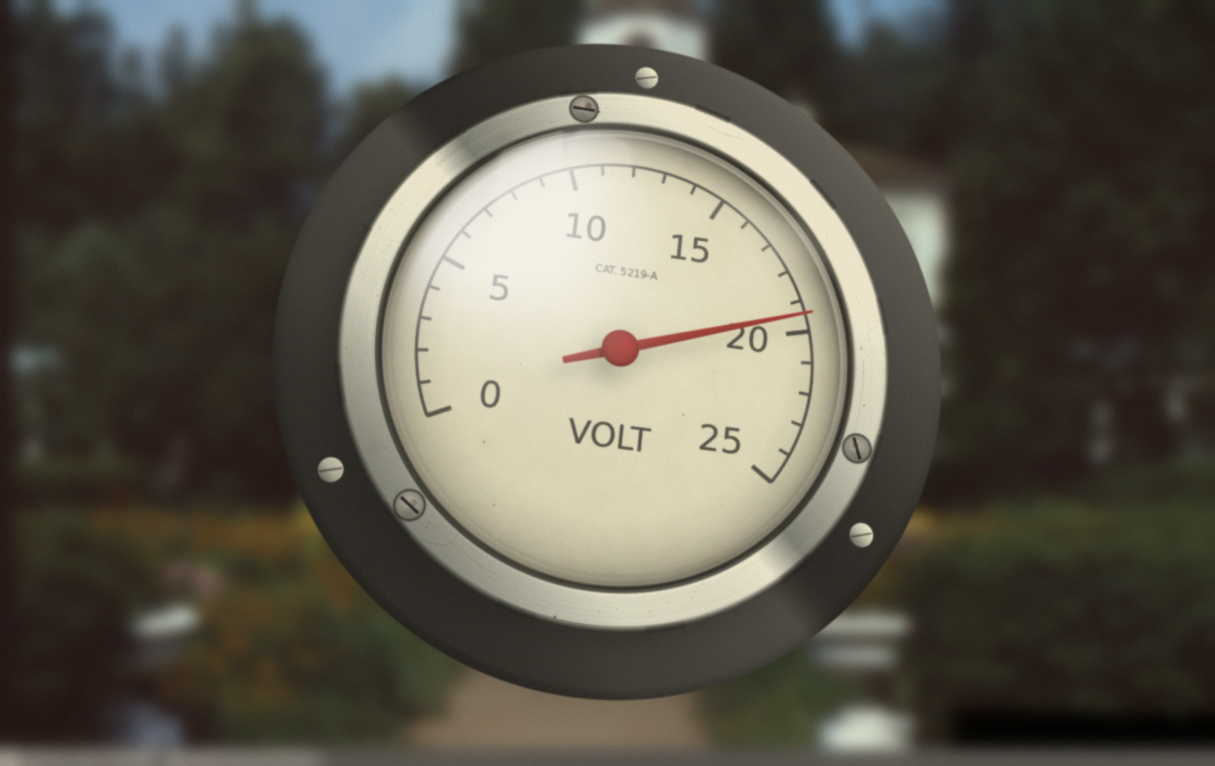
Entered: 19.5 V
